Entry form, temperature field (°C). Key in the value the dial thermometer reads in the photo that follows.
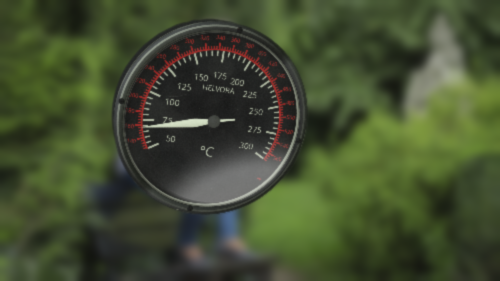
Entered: 70 °C
